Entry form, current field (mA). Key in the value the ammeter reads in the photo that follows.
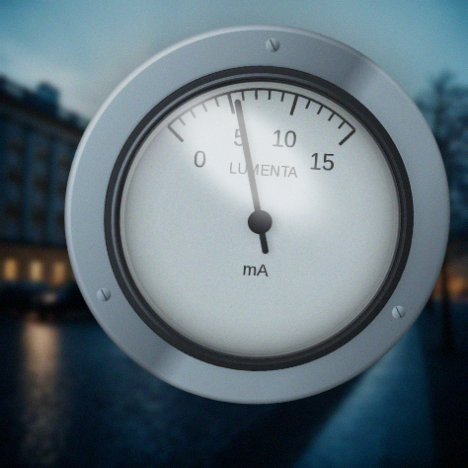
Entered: 5.5 mA
